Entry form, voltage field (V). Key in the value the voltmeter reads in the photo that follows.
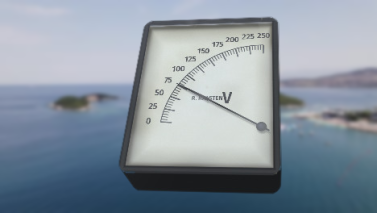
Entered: 75 V
